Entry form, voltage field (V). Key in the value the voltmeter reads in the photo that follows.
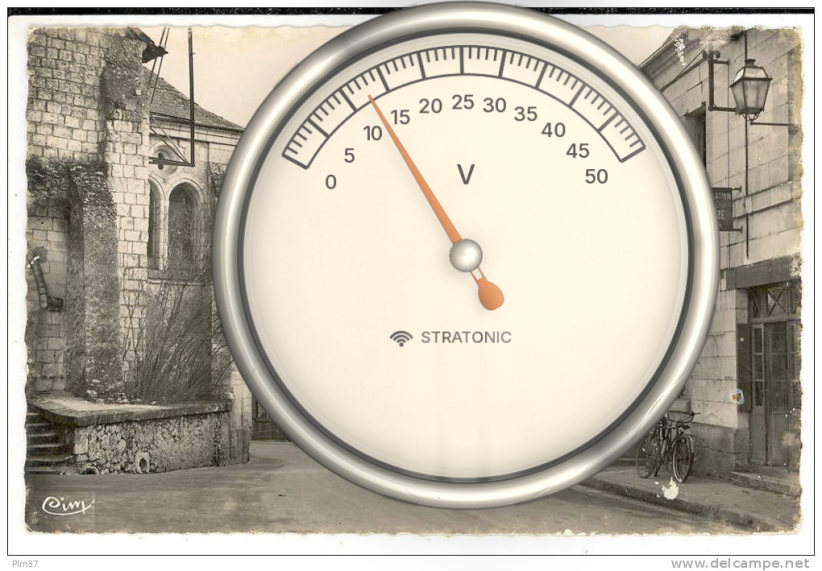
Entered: 12.5 V
